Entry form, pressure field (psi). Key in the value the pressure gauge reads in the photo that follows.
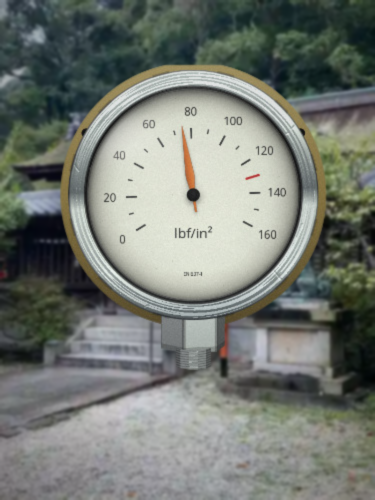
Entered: 75 psi
